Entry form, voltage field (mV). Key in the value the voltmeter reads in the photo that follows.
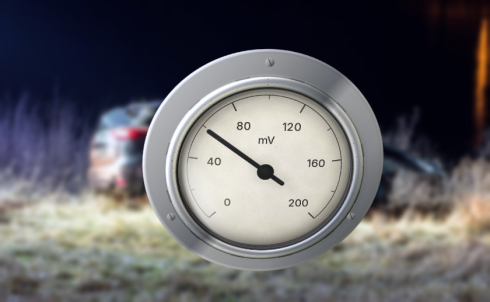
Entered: 60 mV
